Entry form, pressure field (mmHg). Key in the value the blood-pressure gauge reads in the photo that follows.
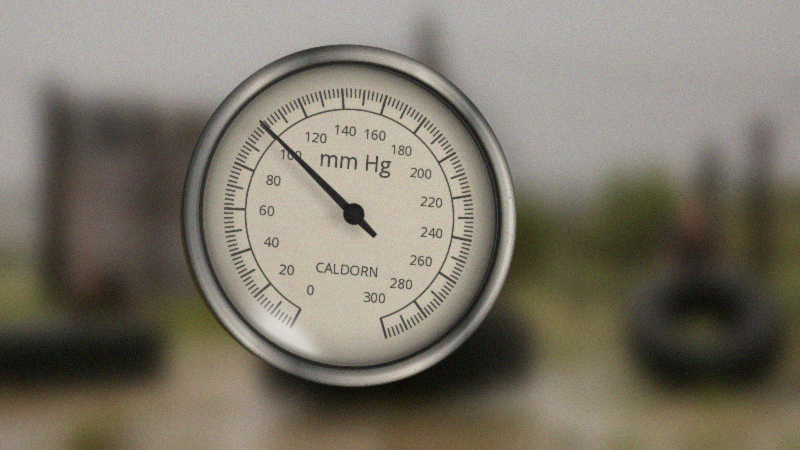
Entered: 100 mmHg
